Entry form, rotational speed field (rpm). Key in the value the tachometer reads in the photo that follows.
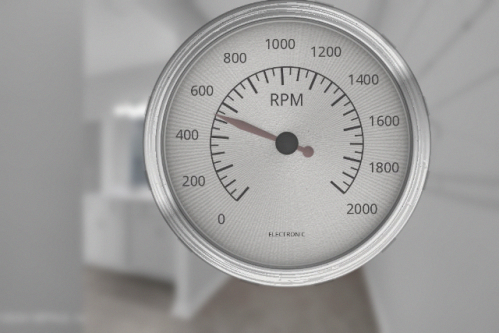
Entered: 525 rpm
